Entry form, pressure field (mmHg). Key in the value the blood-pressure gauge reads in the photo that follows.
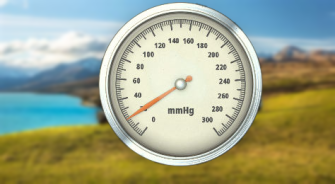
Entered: 20 mmHg
